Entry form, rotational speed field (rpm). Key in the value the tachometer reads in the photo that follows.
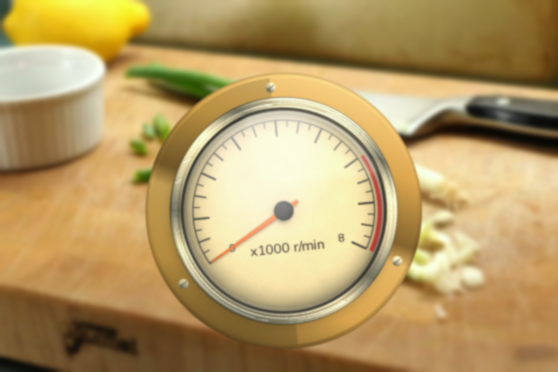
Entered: 0 rpm
